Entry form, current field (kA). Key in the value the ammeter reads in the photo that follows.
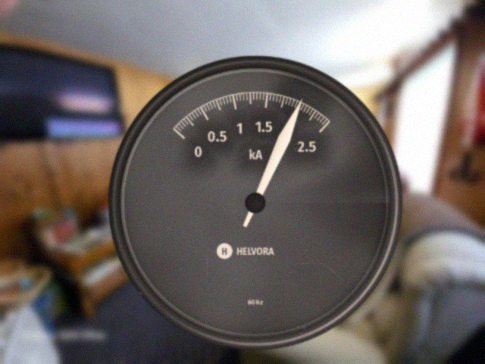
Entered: 2 kA
